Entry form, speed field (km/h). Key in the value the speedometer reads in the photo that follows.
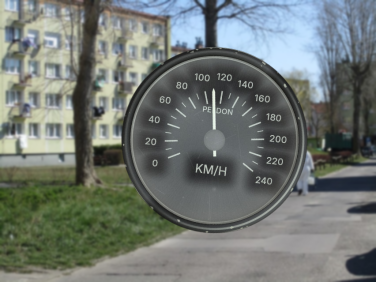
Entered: 110 km/h
